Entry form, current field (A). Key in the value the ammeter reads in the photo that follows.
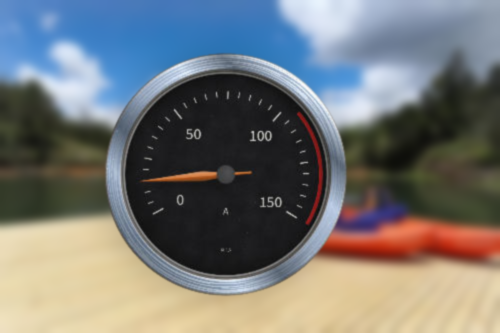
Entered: 15 A
